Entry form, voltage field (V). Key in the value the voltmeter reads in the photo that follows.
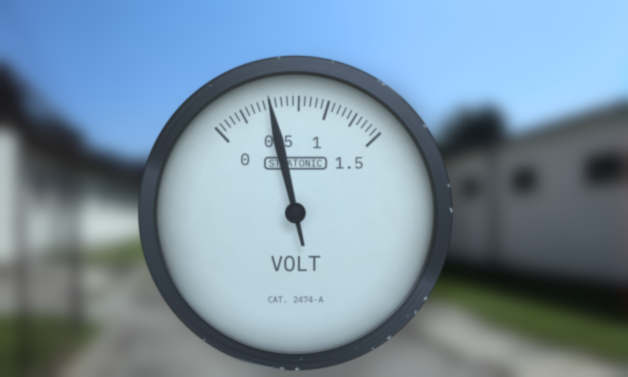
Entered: 0.5 V
